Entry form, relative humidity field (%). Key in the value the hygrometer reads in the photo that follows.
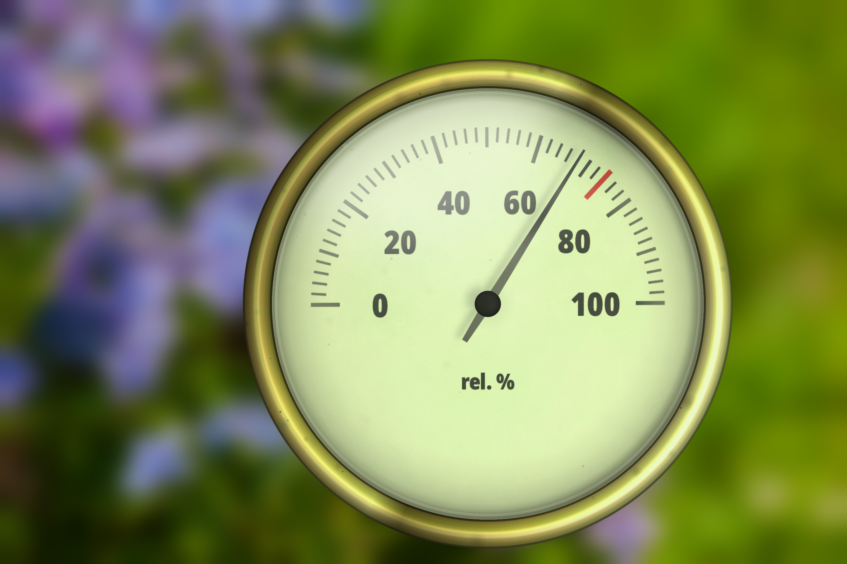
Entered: 68 %
